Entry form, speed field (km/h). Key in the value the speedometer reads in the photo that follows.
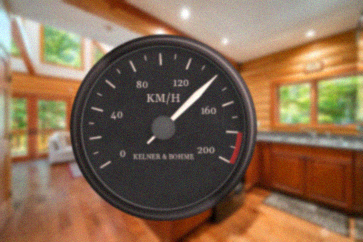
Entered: 140 km/h
